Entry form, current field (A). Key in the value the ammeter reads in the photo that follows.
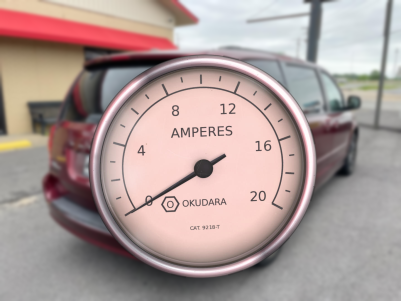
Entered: 0 A
